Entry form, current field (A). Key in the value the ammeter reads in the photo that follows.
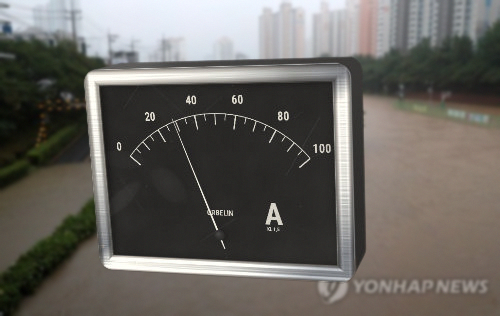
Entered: 30 A
